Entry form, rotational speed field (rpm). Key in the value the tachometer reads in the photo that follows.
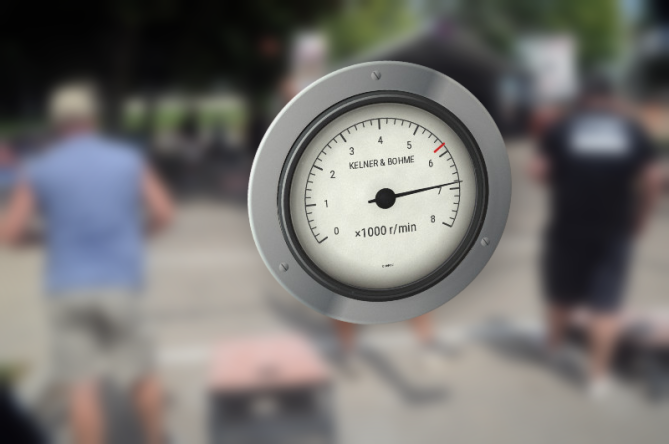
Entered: 6800 rpm
